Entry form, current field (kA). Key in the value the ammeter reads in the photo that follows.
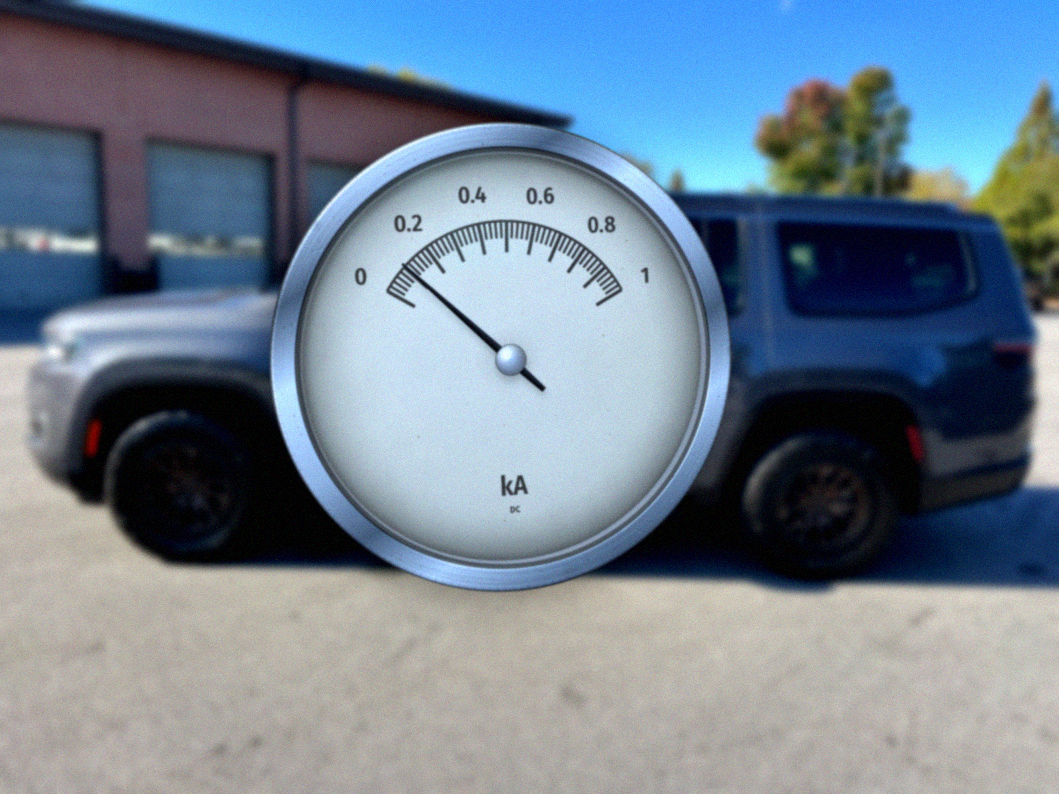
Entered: 0.1 kA
